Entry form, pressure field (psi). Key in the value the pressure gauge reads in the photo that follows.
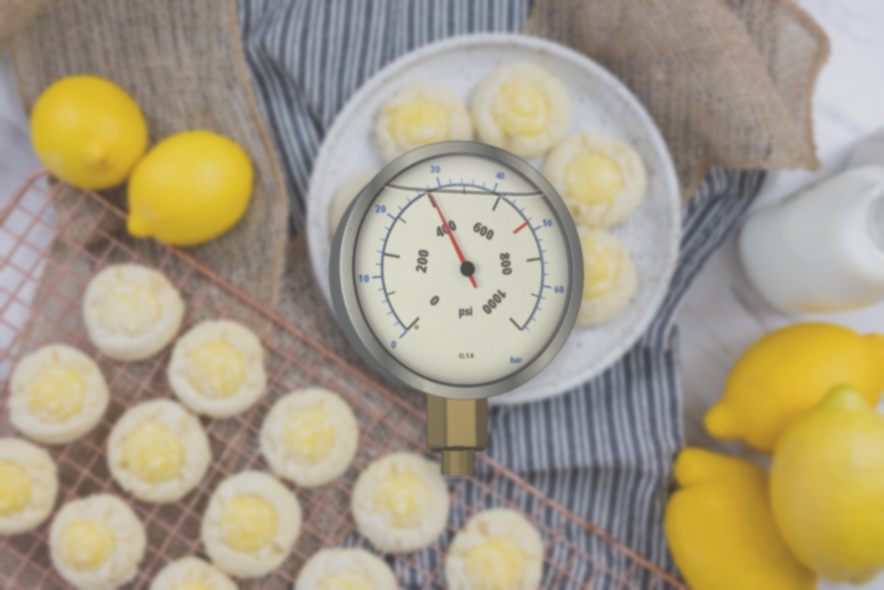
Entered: 400 psi
